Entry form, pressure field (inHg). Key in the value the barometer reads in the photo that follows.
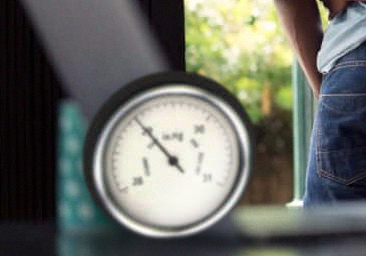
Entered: 29 inHg
